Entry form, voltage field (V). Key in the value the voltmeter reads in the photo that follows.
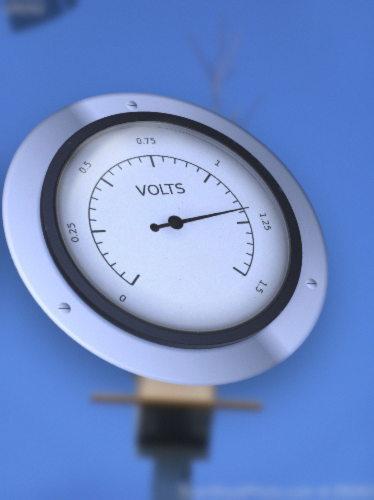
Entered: 1.2 V
